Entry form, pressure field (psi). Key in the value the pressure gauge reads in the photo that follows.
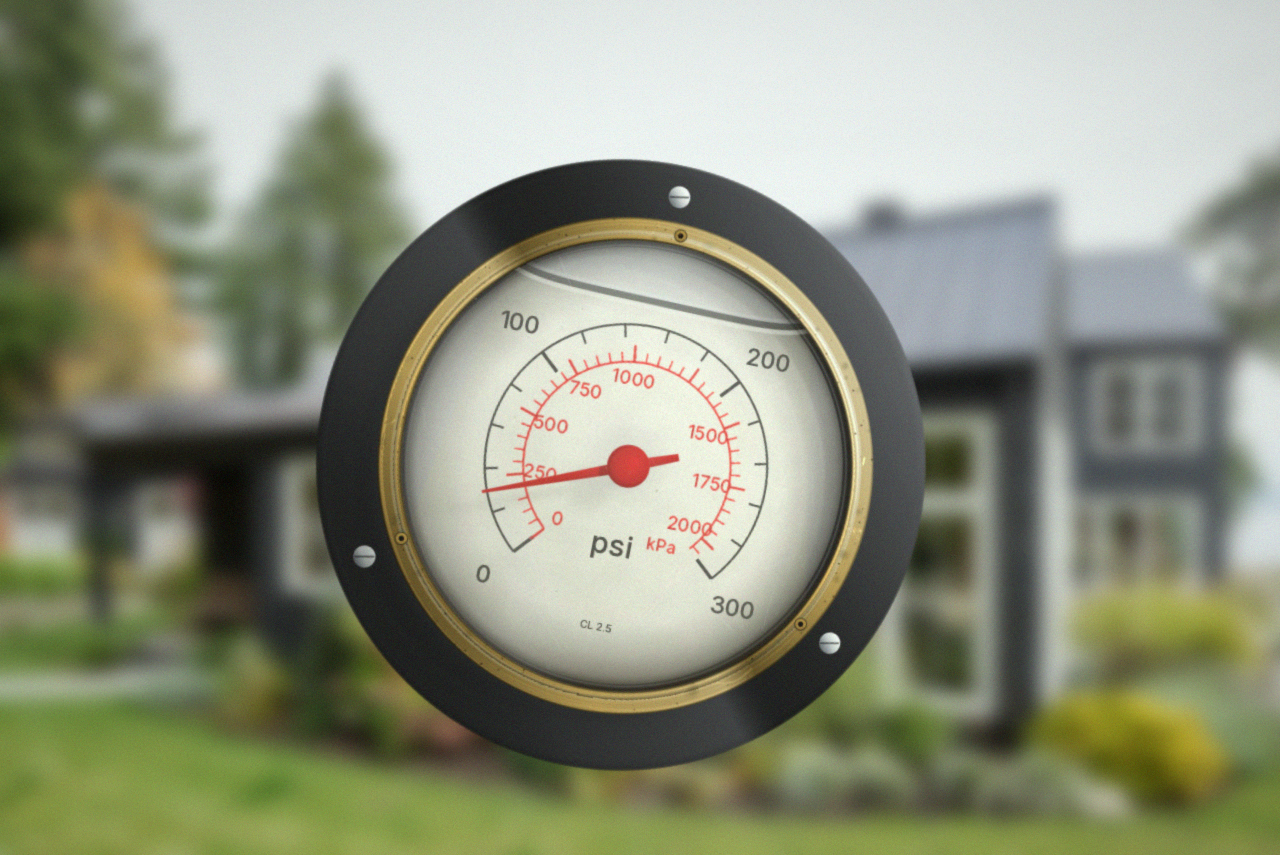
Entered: 30 psi
